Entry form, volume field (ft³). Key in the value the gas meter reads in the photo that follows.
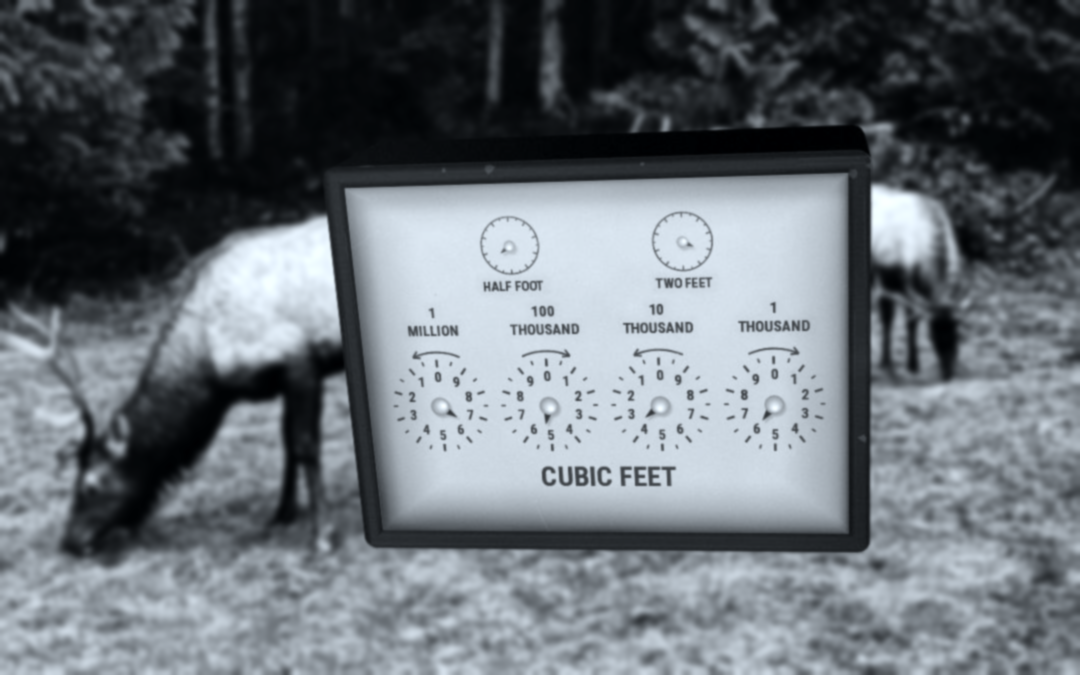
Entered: 653600 ft³
